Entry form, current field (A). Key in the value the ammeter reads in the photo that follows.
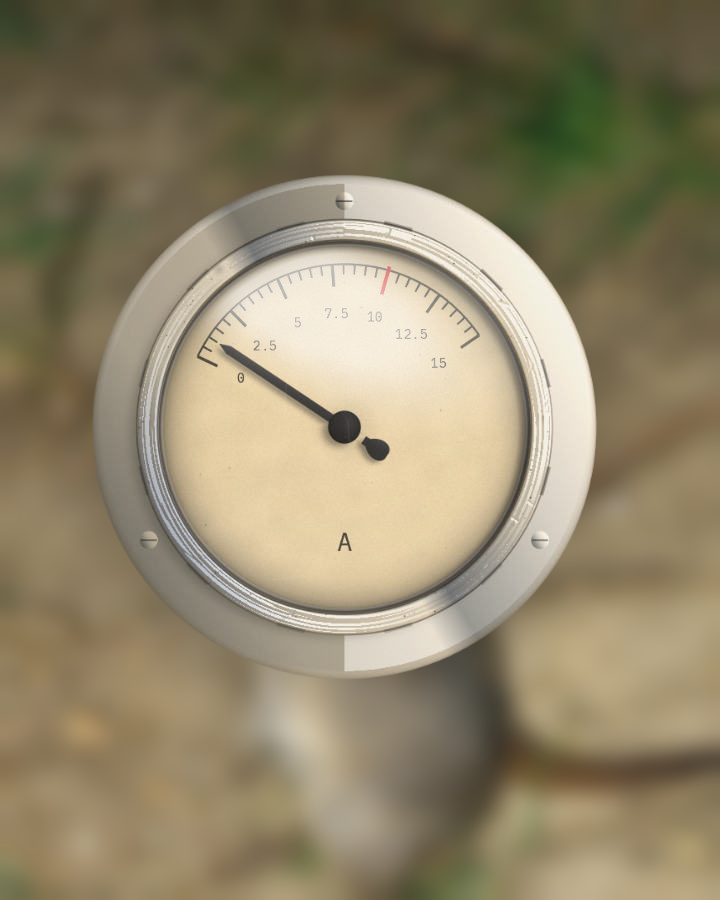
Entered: 1 A
